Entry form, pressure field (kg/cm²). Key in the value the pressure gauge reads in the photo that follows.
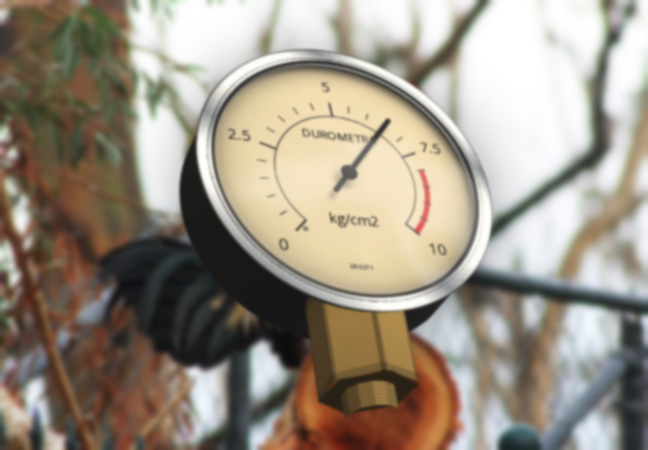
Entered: 6.5 kg/cm²
